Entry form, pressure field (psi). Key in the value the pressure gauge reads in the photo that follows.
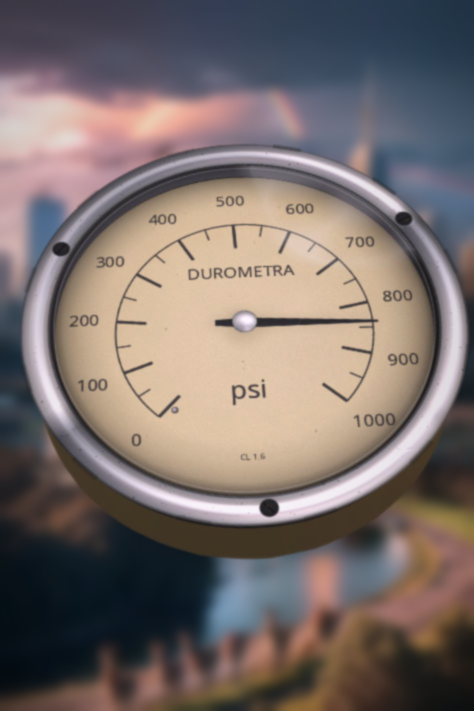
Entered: 850 psi
